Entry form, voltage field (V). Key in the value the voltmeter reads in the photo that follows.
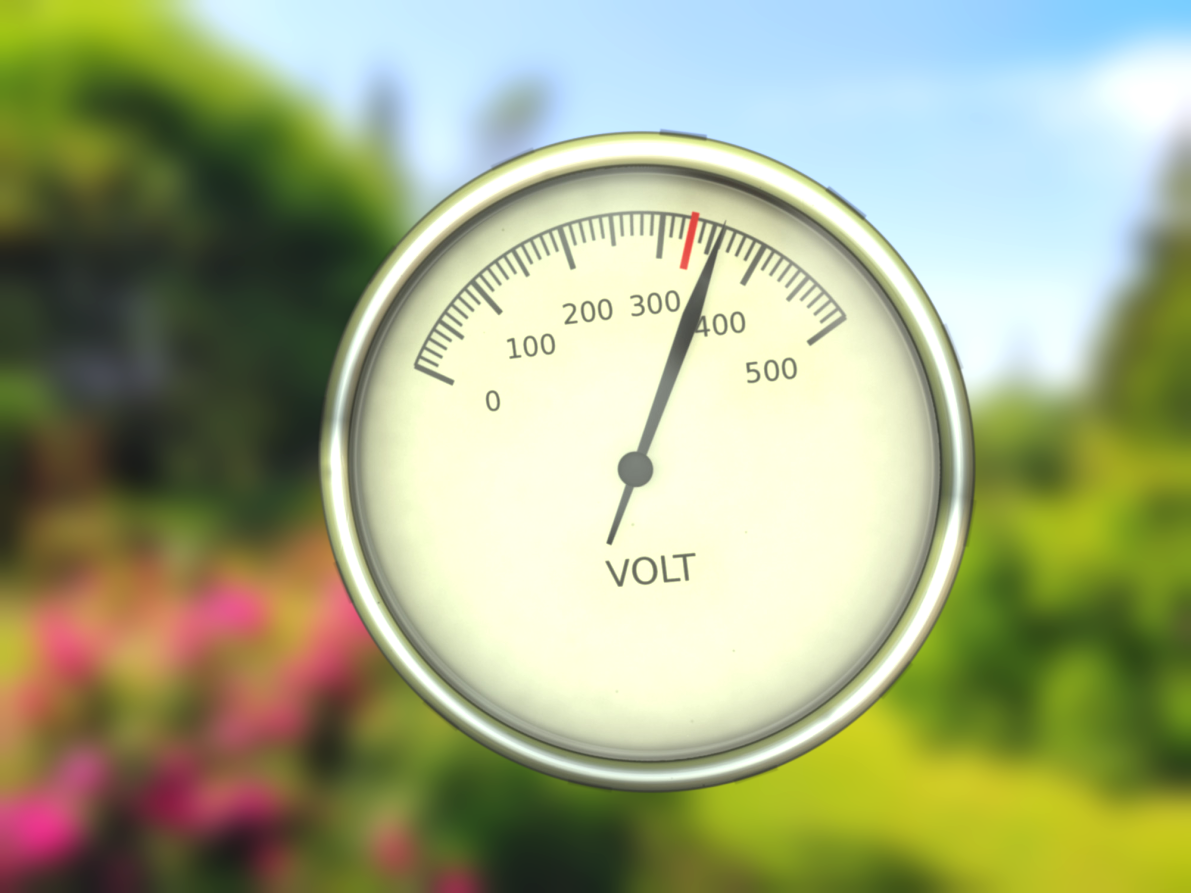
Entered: 360 V
